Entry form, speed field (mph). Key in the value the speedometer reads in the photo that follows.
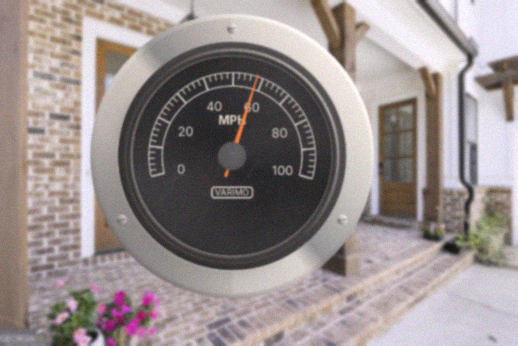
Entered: 58 mph
